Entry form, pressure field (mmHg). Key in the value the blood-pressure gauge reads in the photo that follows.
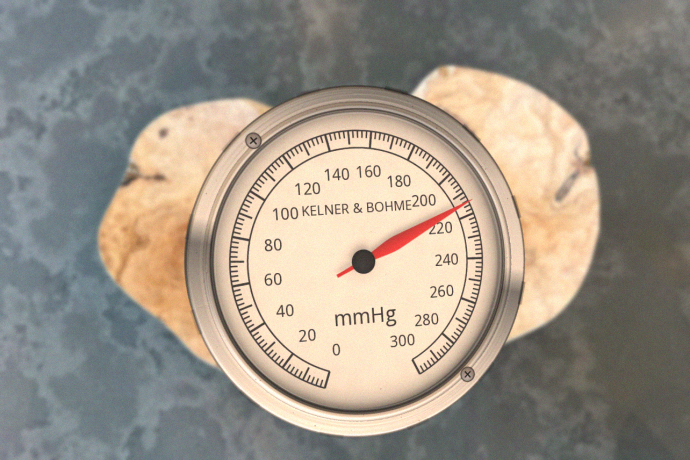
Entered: 214 mmHg
